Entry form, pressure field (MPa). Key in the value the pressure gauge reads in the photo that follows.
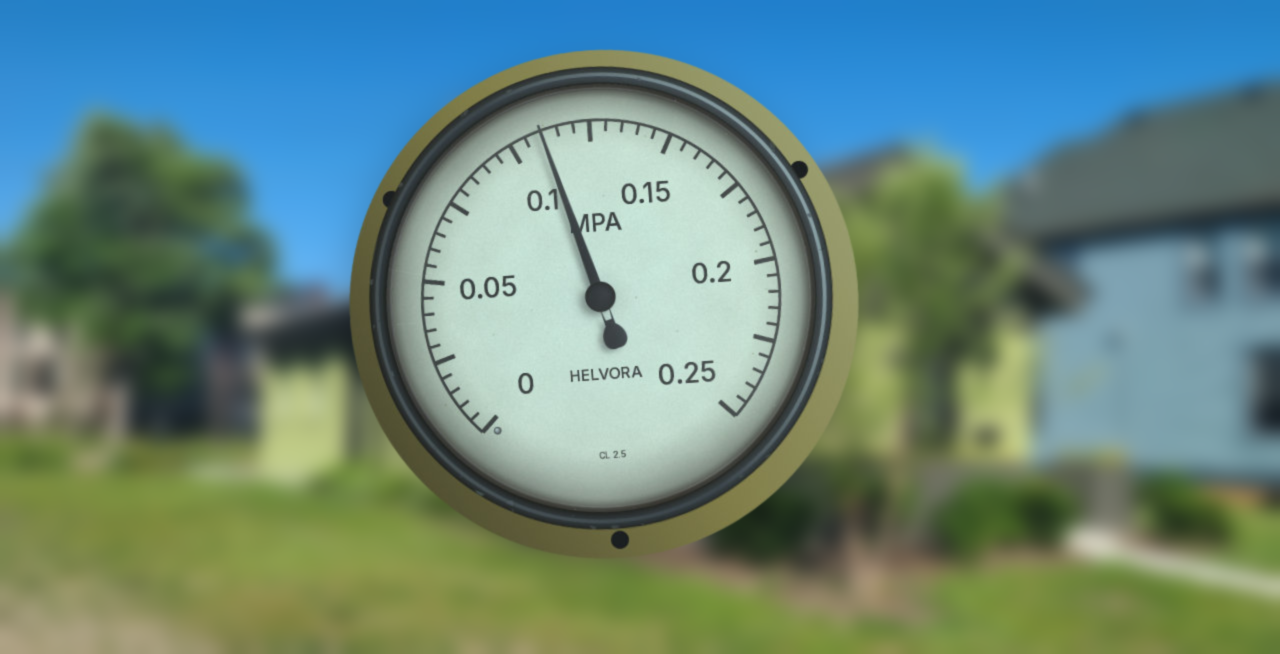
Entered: 0.11 MPa
